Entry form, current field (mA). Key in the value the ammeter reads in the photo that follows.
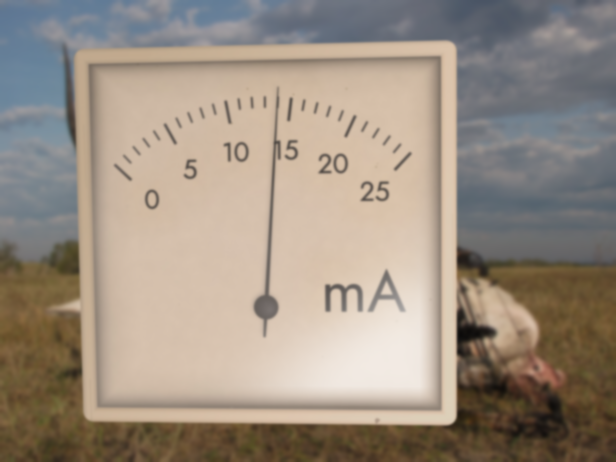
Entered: 14 mA
